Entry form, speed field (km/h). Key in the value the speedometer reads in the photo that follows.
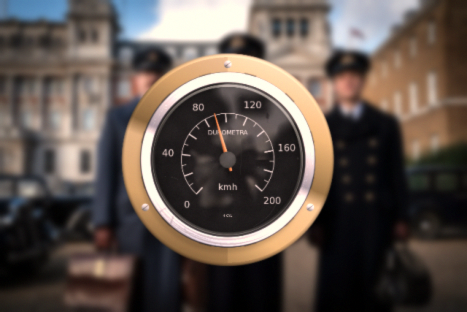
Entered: 90 km/h
